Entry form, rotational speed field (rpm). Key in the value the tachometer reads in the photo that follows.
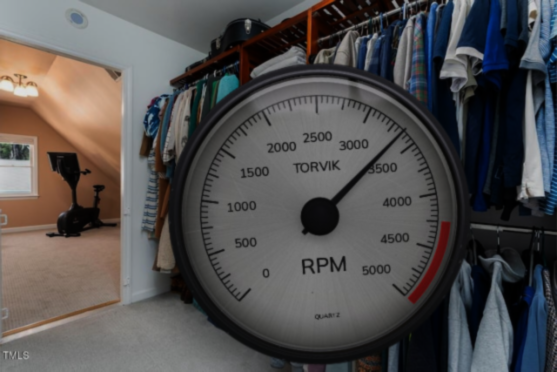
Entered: 3350 rpm
